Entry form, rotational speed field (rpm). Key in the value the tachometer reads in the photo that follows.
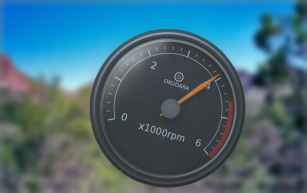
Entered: 3900 rpm
